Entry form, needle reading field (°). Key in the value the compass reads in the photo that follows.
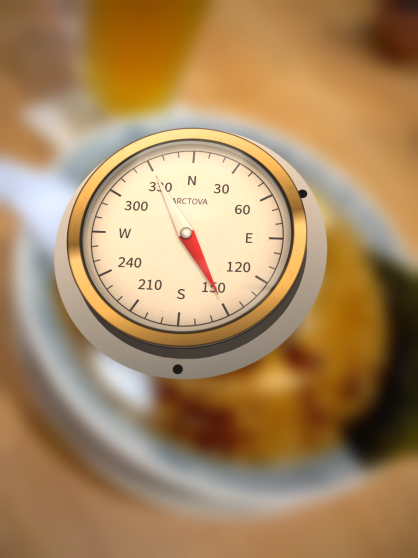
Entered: 150 °
